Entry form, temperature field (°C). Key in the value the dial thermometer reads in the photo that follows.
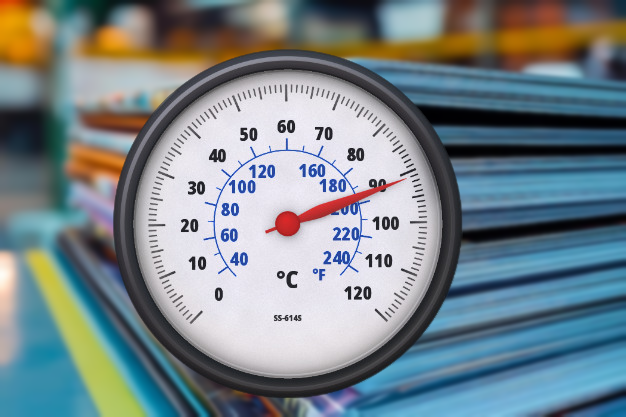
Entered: 91 °C
